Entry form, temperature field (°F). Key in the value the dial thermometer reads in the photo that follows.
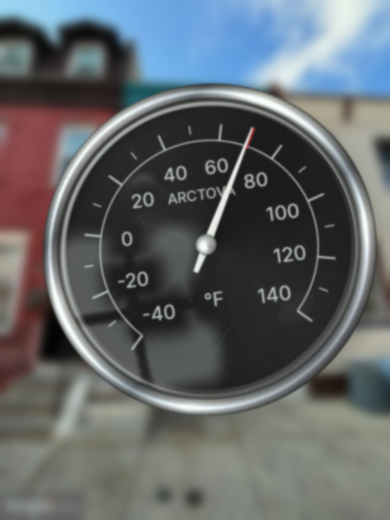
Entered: 70 °F
